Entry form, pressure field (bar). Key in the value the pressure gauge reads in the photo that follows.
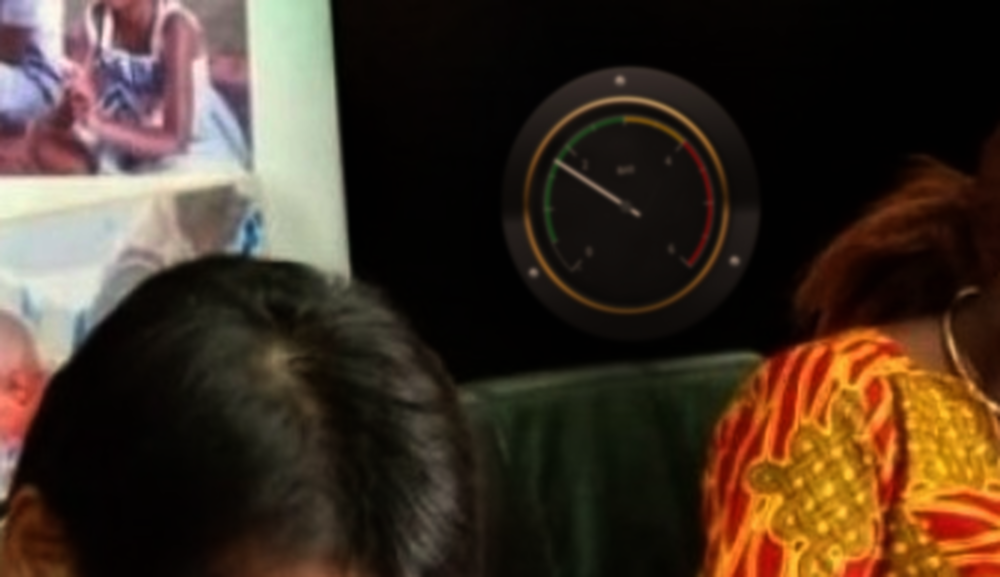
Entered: 1.75 bar
